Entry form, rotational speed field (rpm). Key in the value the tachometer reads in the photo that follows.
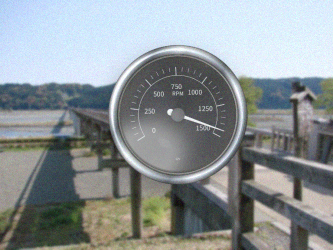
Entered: 1450 rpm
